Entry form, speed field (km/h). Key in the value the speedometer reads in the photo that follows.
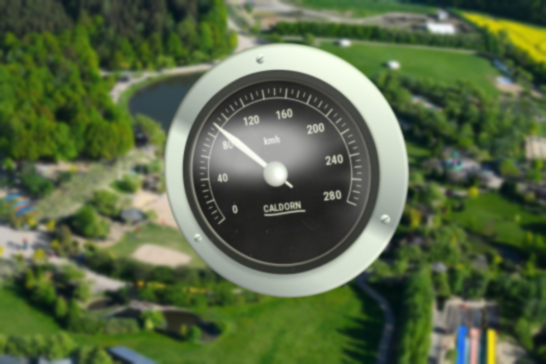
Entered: 90 km/h
